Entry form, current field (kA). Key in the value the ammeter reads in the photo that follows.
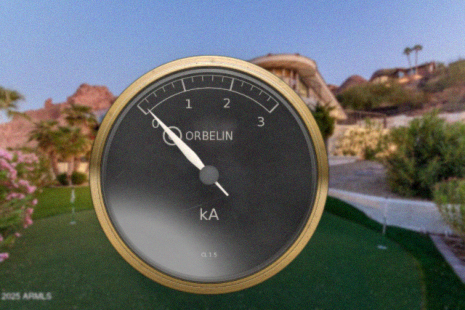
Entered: 0.1 kA
